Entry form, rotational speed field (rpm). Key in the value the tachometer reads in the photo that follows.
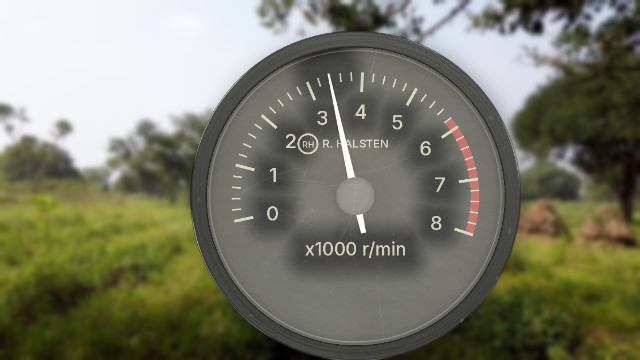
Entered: 3400 rpm
